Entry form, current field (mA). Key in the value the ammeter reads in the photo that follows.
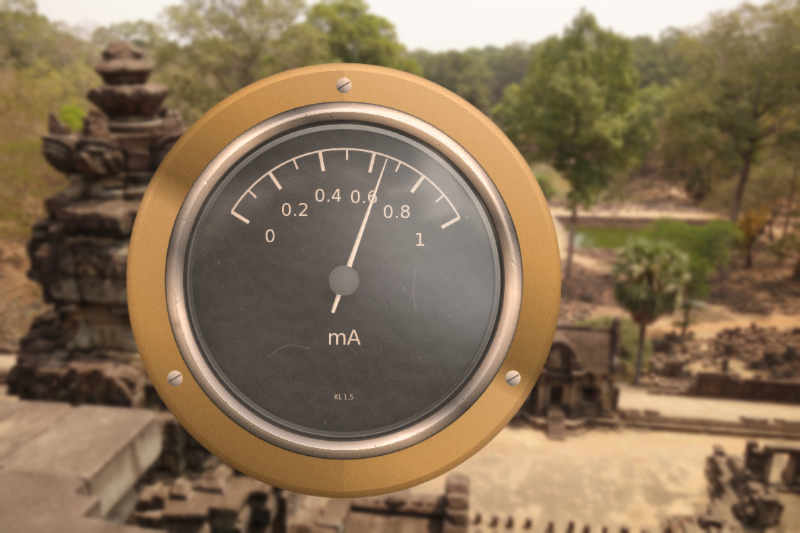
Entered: 0.65 mA
